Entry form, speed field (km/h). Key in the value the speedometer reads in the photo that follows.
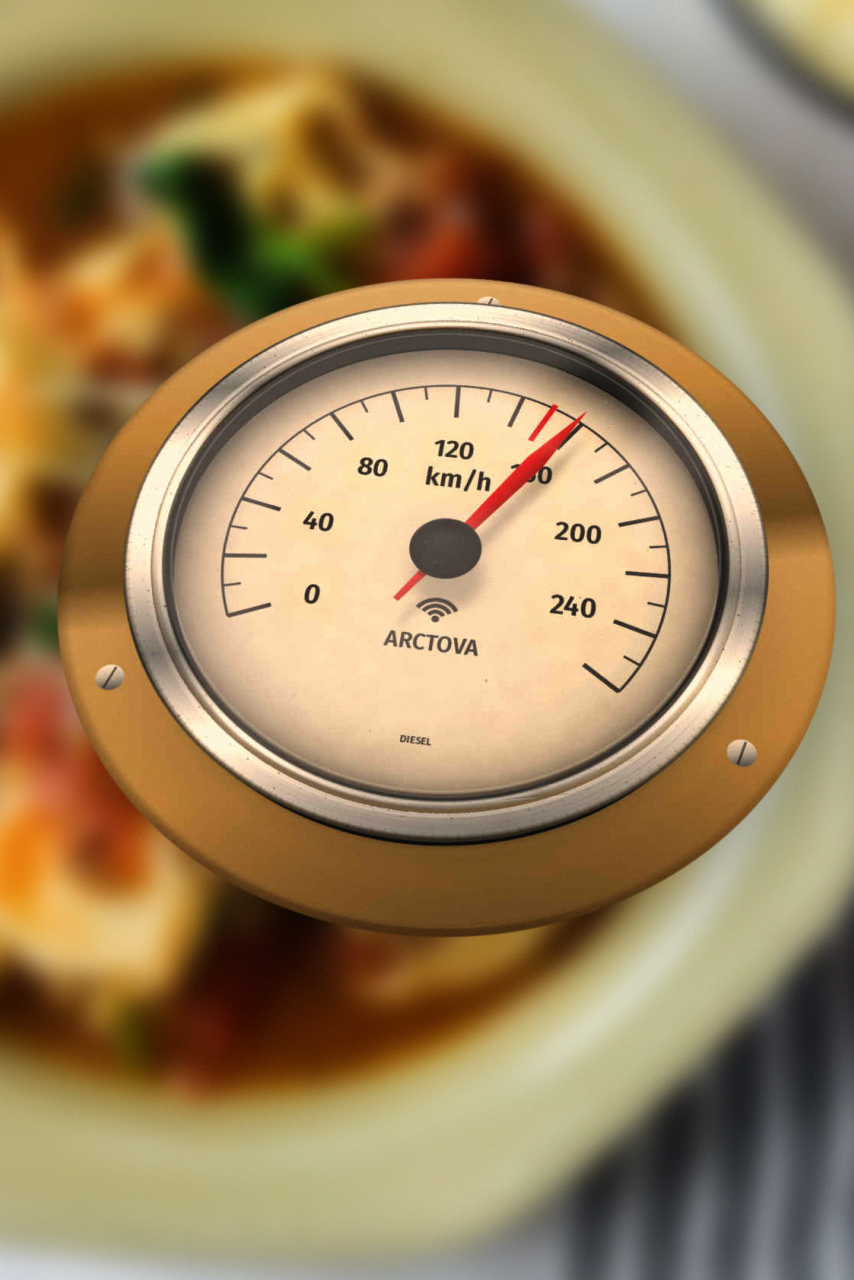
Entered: 160 km/h
